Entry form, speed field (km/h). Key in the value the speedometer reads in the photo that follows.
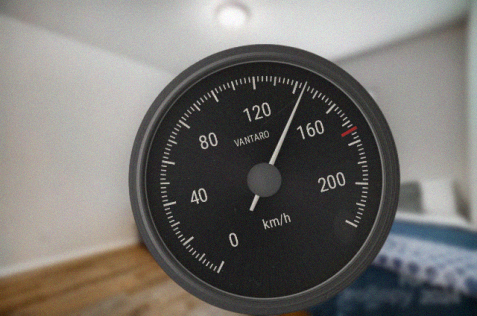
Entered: 144 km/h
